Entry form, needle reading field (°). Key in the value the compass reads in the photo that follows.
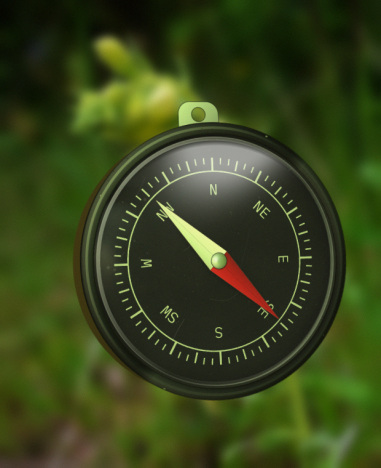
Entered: 135 °
